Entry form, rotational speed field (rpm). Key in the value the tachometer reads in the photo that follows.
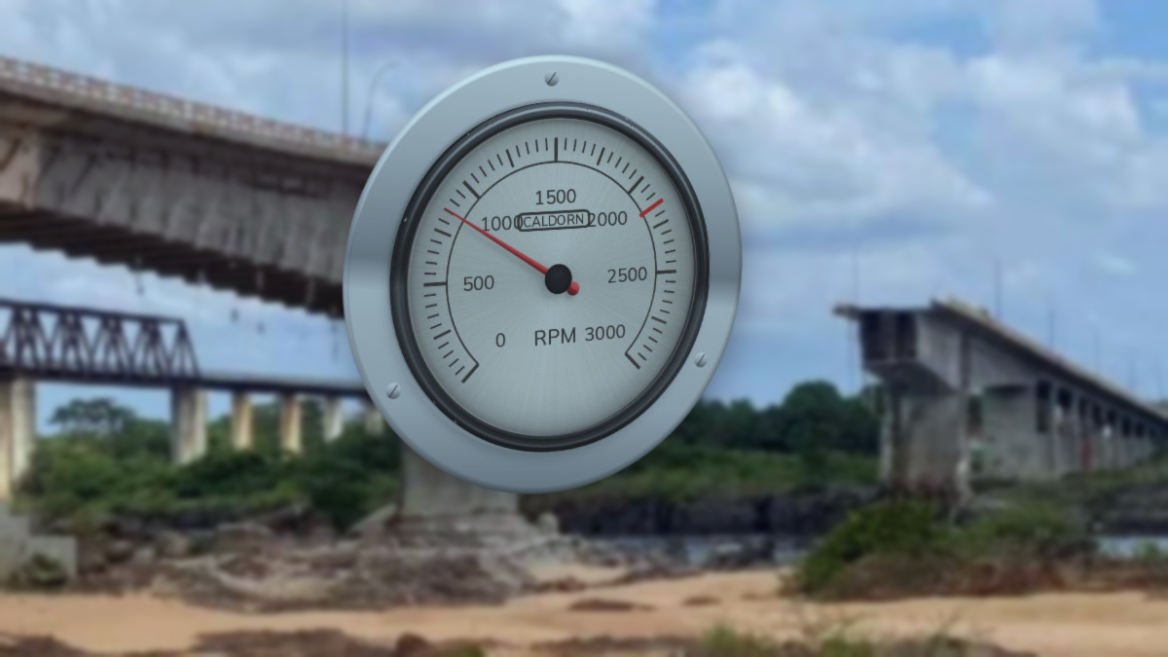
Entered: 850 rpm
